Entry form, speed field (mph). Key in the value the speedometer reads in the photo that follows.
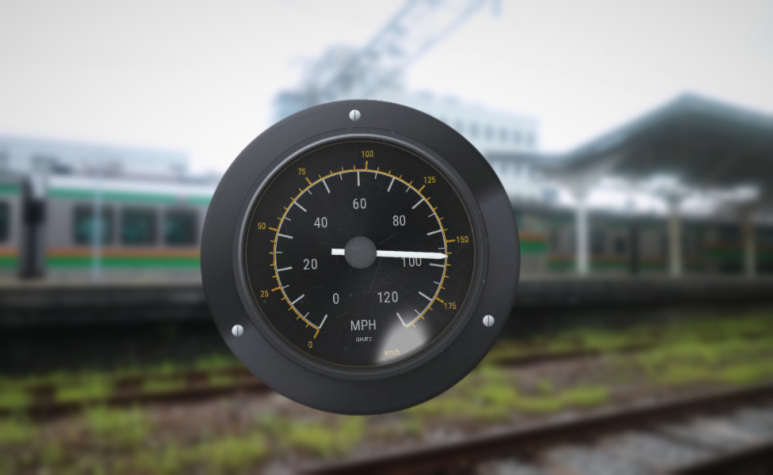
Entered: 97.5 mph
